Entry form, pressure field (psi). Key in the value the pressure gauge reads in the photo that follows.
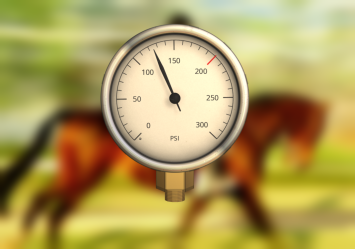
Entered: 125 psi
